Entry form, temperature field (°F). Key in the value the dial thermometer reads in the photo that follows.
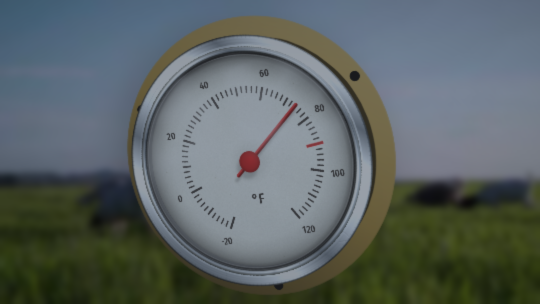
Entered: 74 °F
